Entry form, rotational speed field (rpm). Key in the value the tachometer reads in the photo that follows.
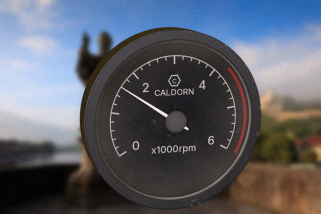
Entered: 1600 rpm
